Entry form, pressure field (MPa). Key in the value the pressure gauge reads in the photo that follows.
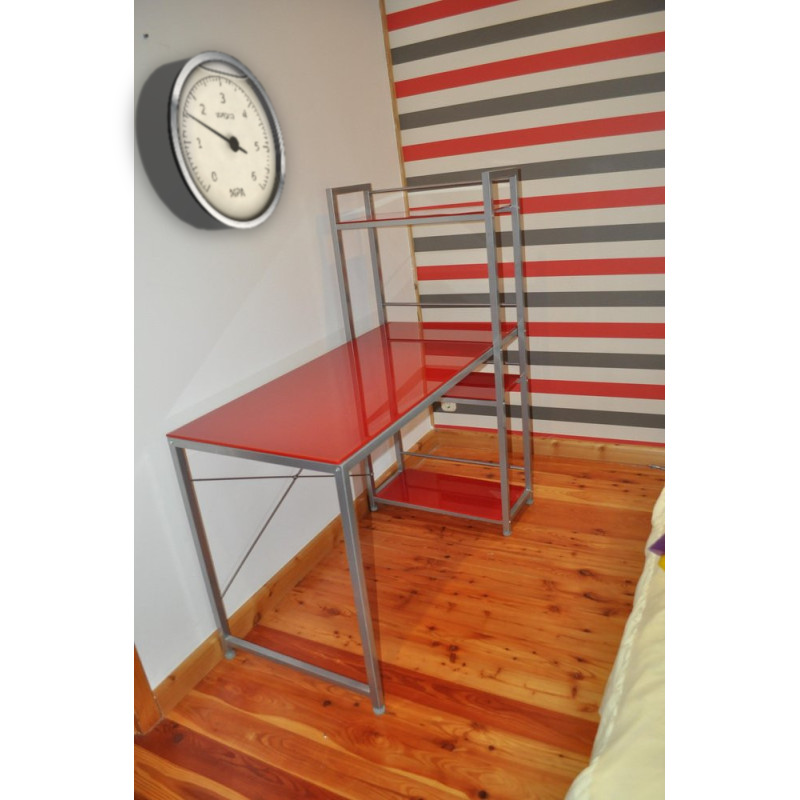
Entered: 1.5 MPa
